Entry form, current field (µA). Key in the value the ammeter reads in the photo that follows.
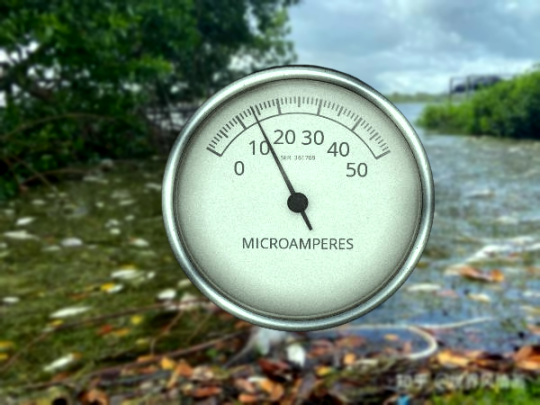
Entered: 14 µA
